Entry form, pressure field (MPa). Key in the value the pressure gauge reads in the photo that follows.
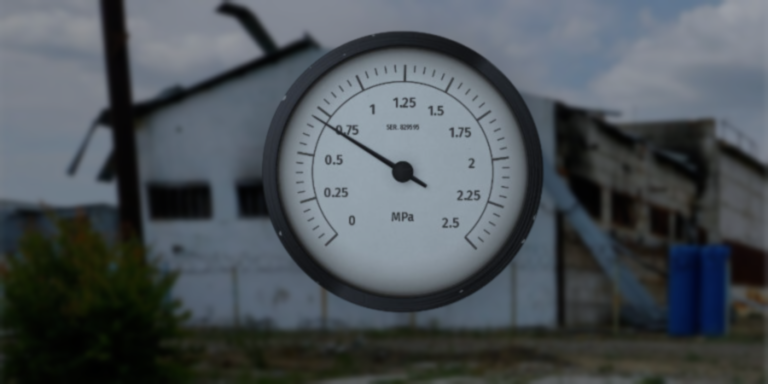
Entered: 0.7 MPa
